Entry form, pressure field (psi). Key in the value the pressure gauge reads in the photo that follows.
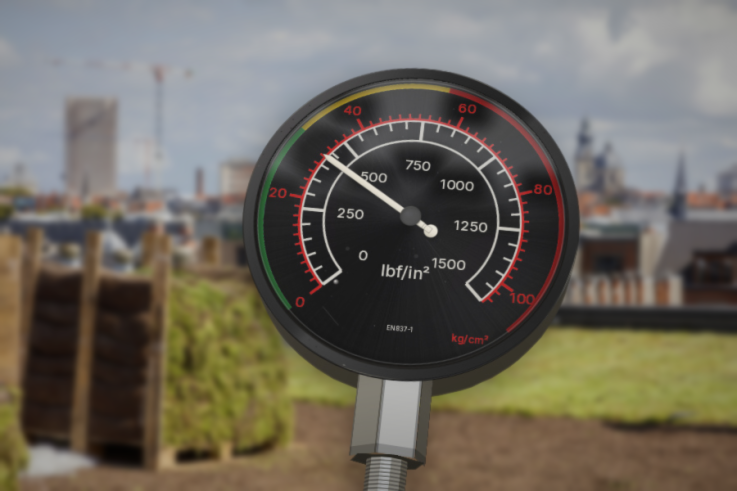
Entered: 425 psi
